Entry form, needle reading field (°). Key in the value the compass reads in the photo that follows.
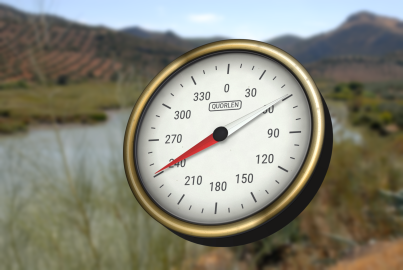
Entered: 240 °
